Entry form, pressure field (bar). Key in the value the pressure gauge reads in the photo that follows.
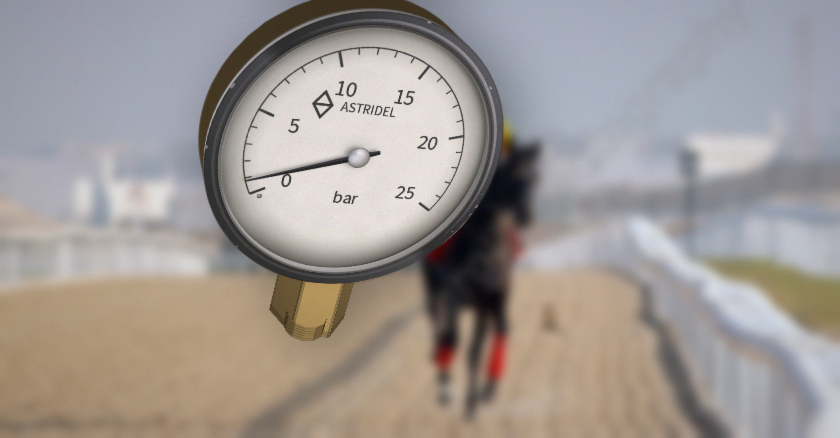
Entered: 1 bar
